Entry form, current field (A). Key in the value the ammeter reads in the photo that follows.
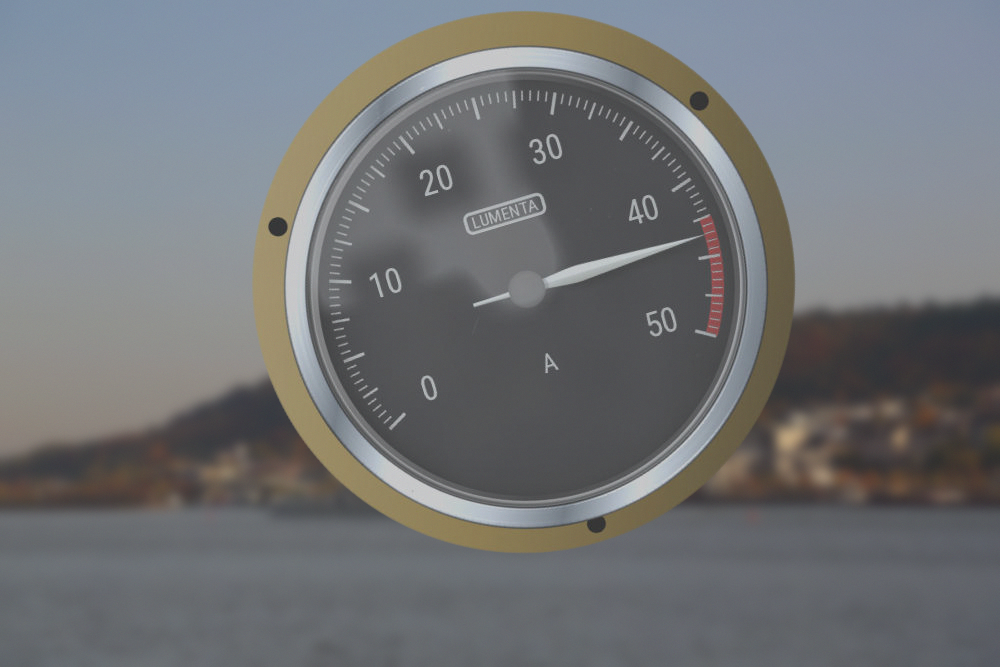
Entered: 43.5 A
